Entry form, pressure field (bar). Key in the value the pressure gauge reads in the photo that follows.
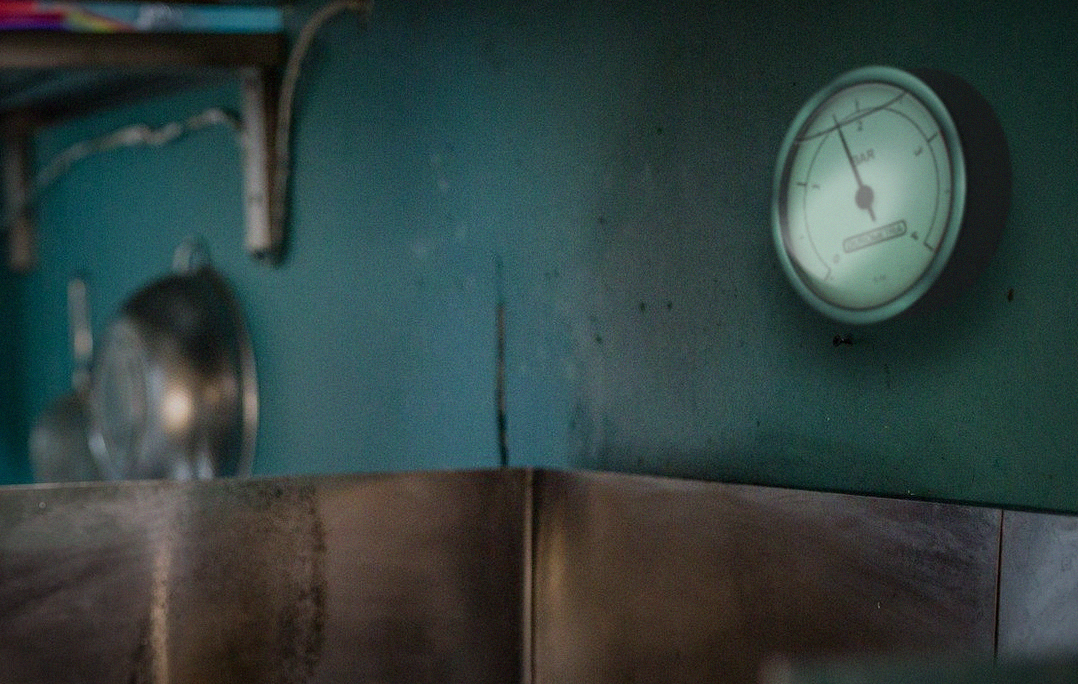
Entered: 1.75 bar
